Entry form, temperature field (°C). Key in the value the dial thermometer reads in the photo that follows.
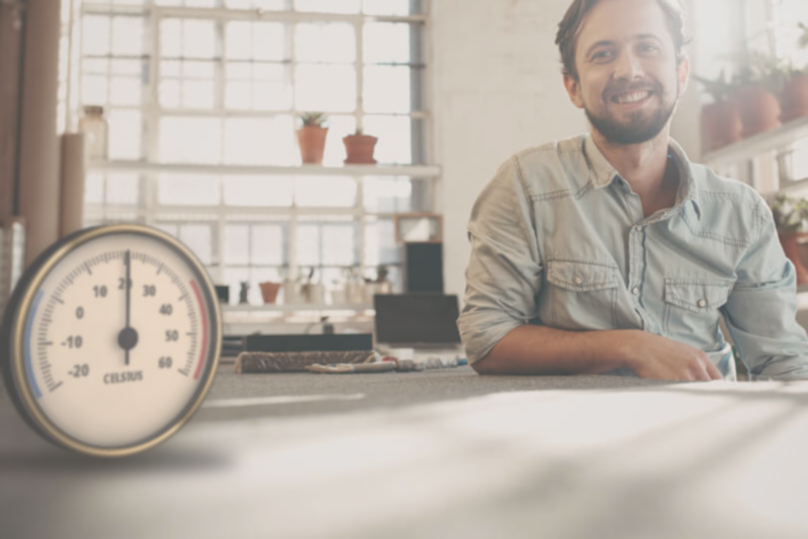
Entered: 20 °C
